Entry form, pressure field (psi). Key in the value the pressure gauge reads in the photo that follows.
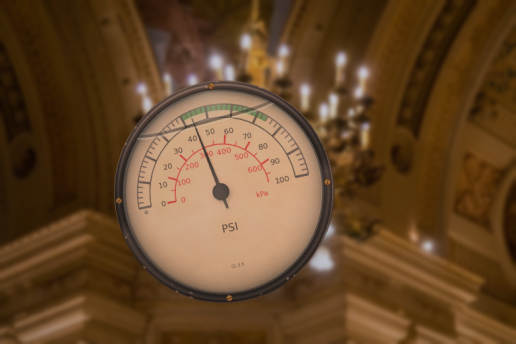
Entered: 44 psi
